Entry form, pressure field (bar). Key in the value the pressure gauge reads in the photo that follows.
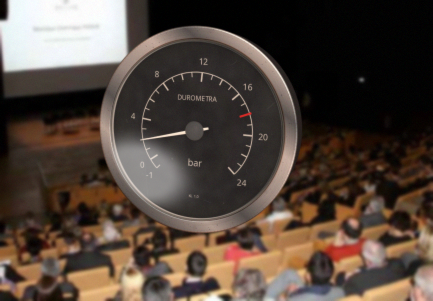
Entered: 2 bar
